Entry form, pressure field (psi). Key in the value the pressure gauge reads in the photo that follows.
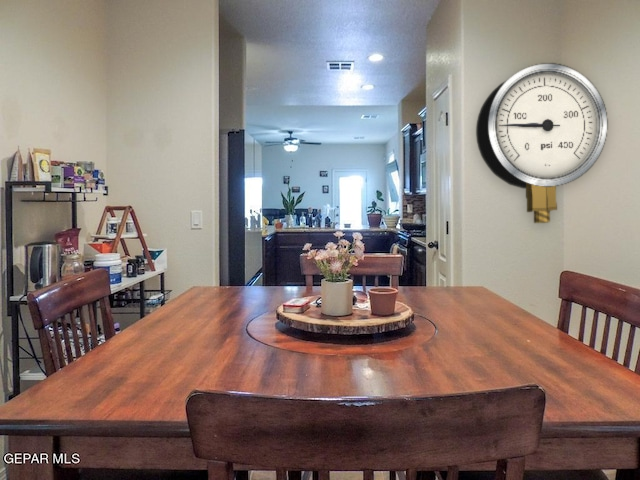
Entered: 70 psi
